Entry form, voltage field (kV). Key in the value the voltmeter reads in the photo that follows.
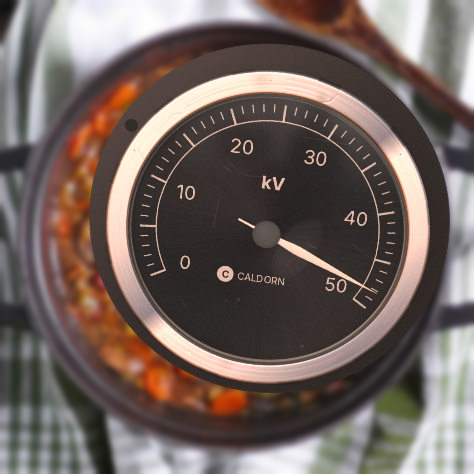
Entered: 48 kV
